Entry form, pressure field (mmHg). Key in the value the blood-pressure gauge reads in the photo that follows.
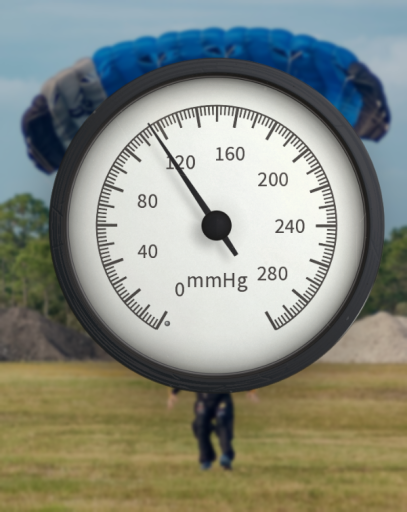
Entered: 116 mmHg
